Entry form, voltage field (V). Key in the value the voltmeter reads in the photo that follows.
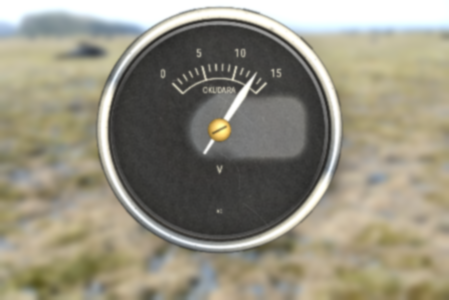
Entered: 13 V
